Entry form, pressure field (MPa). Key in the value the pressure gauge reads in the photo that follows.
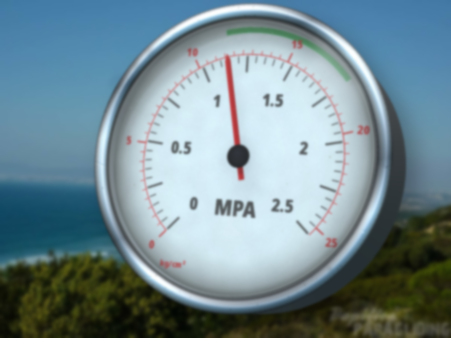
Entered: 1.15 MPa
